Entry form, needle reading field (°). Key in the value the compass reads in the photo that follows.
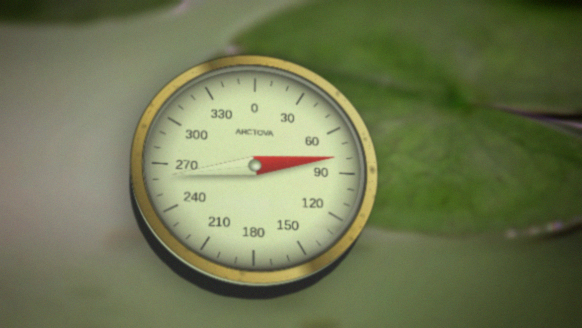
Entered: 80 °
